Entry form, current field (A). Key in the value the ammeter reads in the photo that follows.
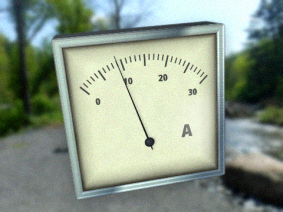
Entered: 9 A
